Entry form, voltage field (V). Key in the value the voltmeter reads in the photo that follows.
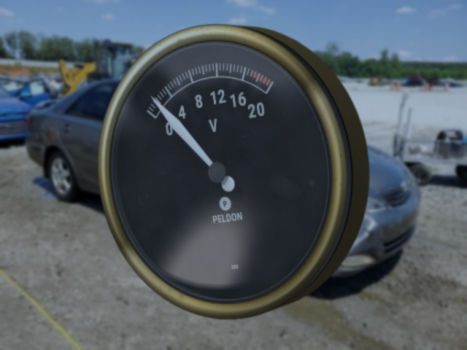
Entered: 2 V
